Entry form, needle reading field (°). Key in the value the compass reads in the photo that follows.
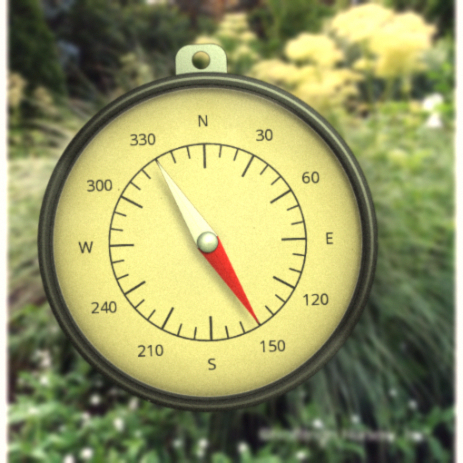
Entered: 150 °
